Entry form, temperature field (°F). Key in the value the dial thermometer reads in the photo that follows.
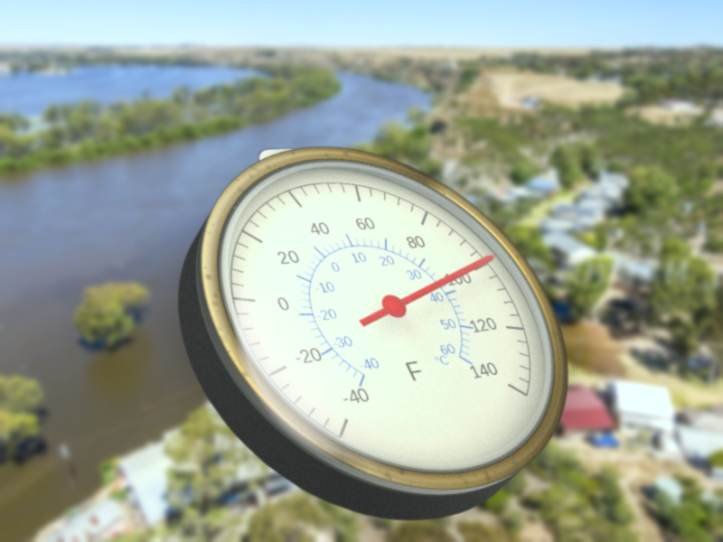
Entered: 100 °F
